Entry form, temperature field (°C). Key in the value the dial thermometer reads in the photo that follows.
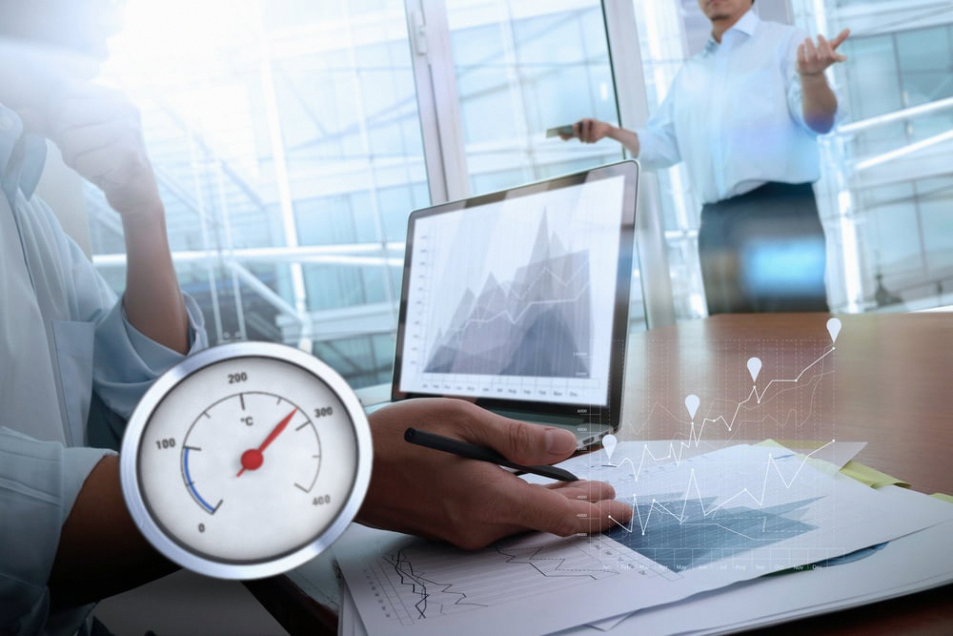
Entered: 275 °C
